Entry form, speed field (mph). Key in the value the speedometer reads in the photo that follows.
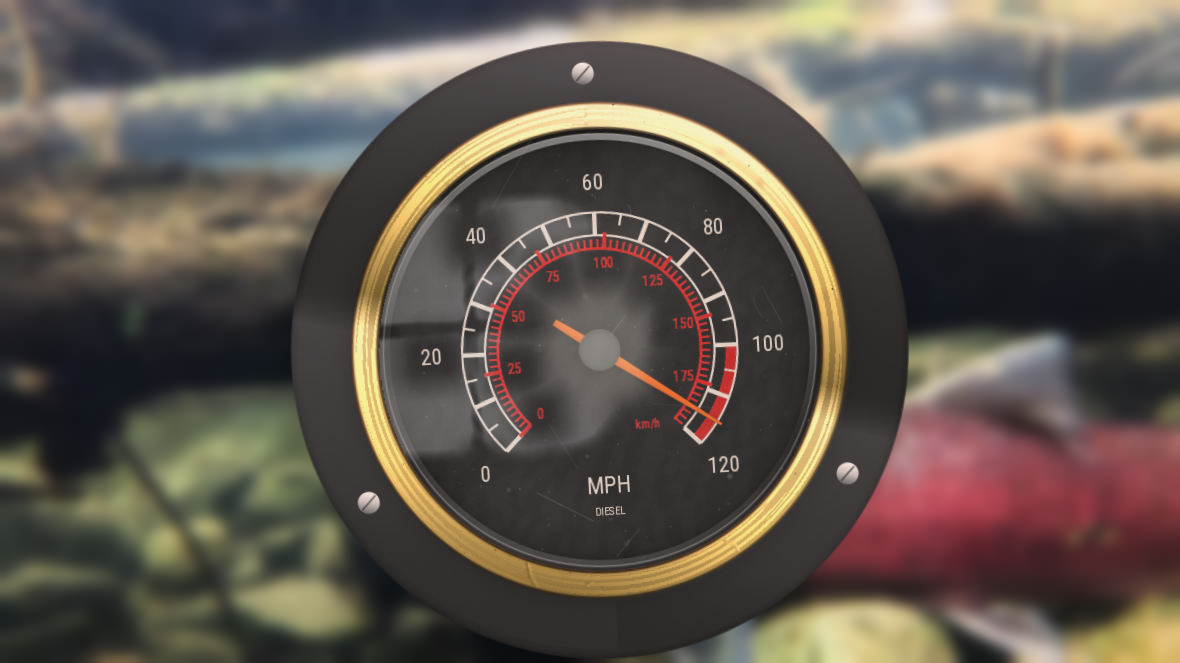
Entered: 115 mph
